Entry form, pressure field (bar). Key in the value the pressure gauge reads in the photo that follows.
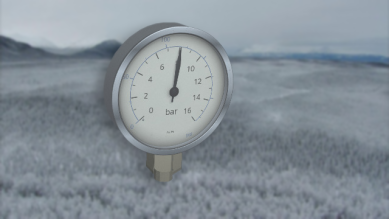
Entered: 8 bar
